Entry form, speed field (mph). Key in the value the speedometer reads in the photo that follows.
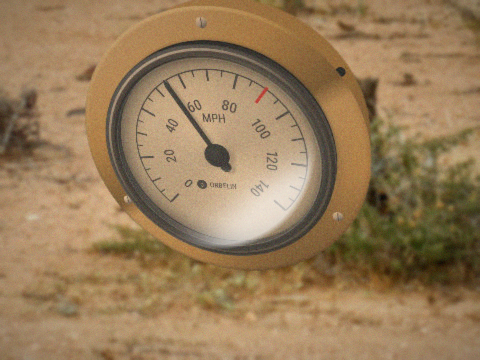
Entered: 55 mph
